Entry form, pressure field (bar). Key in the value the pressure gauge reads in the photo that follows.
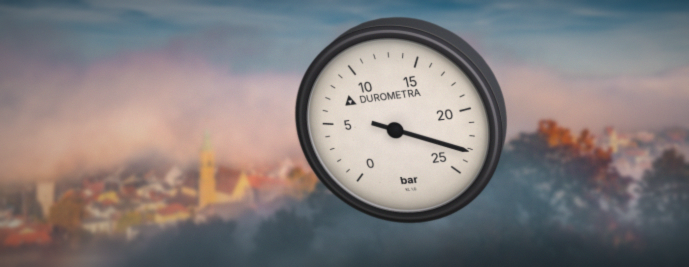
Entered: 23 bar
